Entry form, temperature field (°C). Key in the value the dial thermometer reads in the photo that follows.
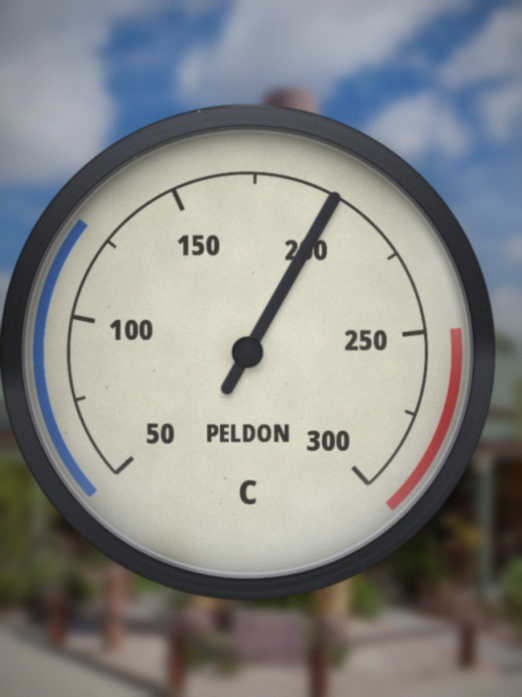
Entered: 200 °C
